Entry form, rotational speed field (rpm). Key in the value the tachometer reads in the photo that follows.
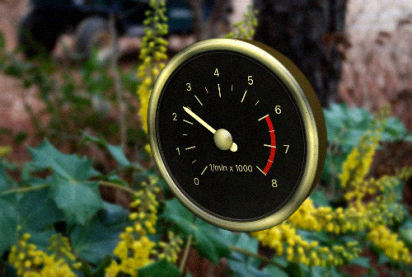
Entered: 2500 rpm
